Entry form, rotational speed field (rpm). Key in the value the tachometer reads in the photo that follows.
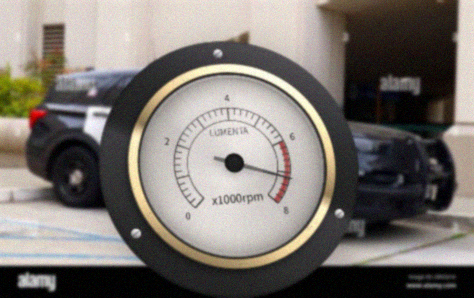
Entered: 7200 rpm
